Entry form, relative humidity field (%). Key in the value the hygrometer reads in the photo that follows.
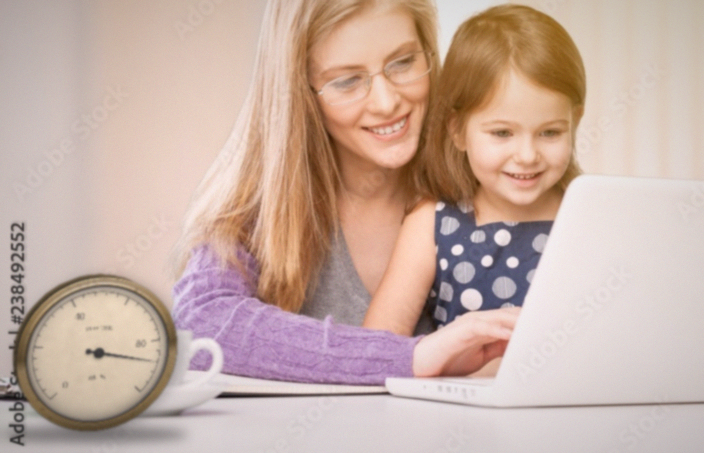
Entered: 88 %
